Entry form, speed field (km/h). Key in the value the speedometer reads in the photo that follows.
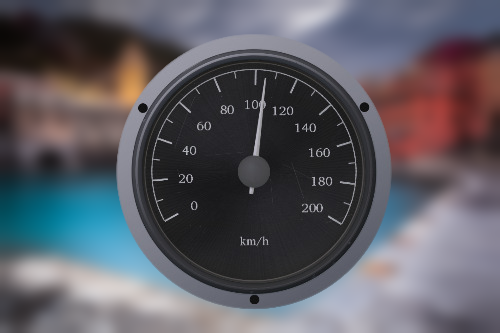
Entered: 105 km/h
